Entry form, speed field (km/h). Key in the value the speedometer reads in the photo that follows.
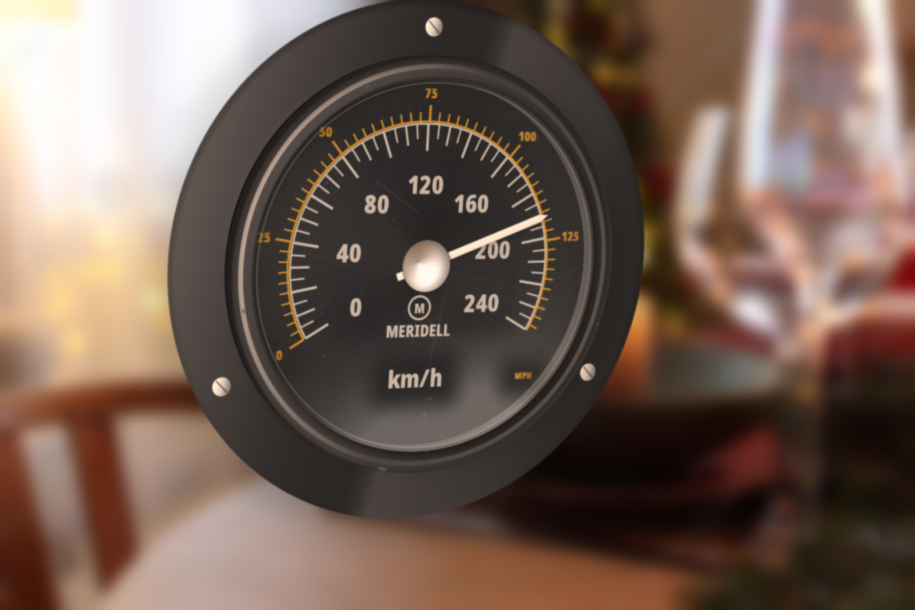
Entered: 190 km/h
